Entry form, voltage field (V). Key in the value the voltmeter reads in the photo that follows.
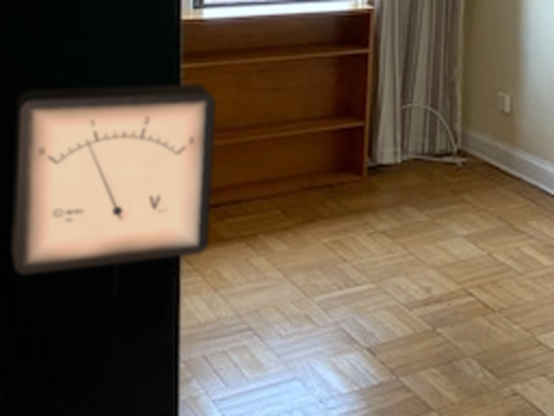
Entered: 0.8 V
